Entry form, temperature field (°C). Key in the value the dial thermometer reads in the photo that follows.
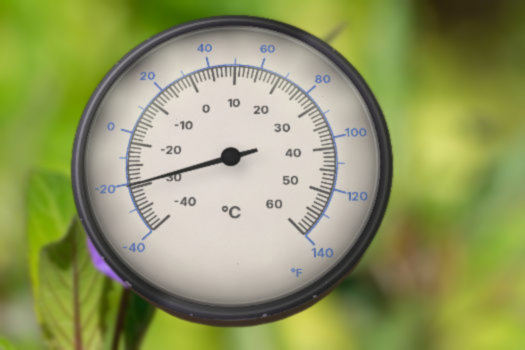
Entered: -30 °C
